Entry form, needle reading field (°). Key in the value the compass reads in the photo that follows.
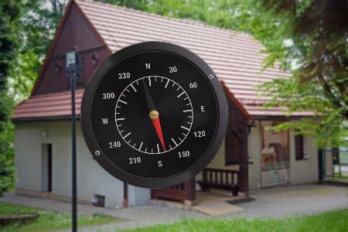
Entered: 170 °
